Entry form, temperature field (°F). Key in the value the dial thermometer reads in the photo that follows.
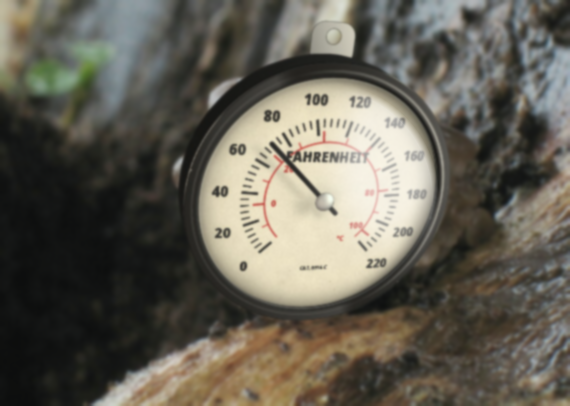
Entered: 72 °F
